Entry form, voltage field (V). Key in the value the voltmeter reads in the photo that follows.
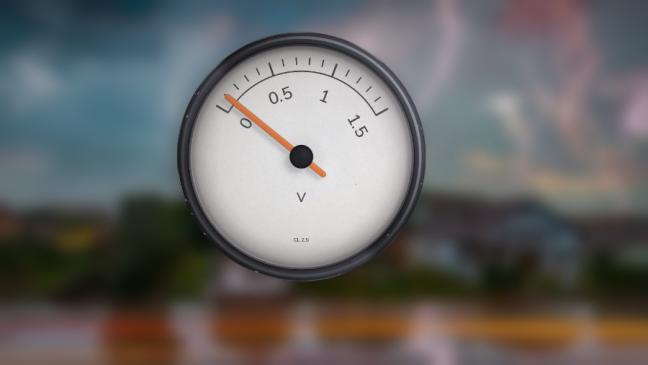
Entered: 0.1 V
